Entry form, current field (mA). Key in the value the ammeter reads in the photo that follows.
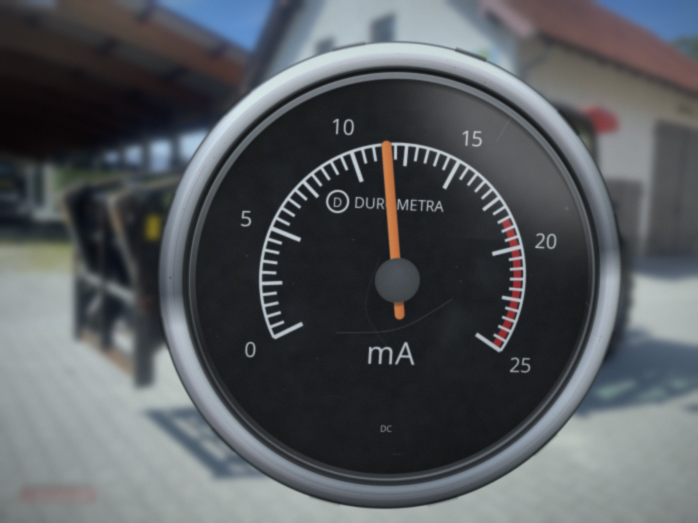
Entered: 11.5 mA
